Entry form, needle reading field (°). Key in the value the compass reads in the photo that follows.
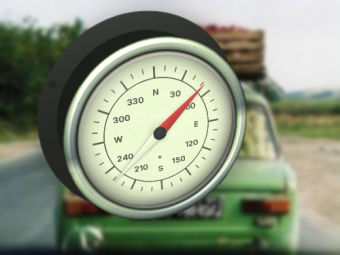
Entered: 50 °
